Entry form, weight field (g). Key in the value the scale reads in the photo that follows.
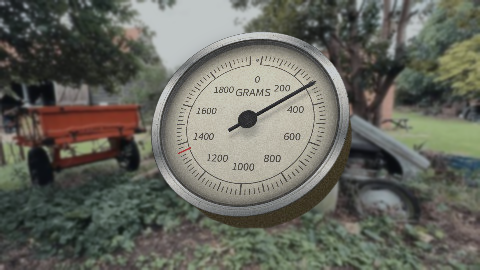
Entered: 300 g
